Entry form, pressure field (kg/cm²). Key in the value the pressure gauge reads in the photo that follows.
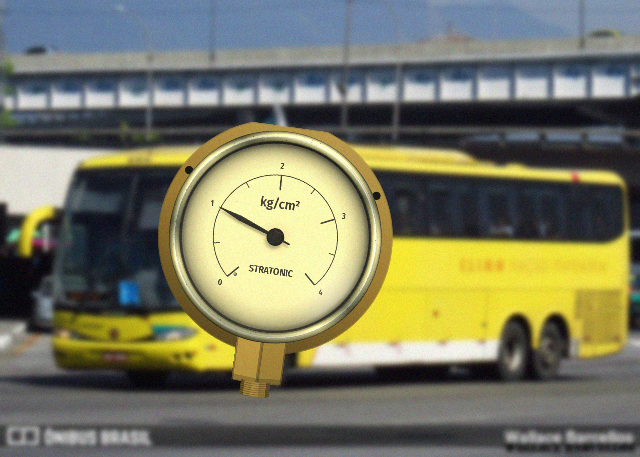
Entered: 1 kg/cm²
